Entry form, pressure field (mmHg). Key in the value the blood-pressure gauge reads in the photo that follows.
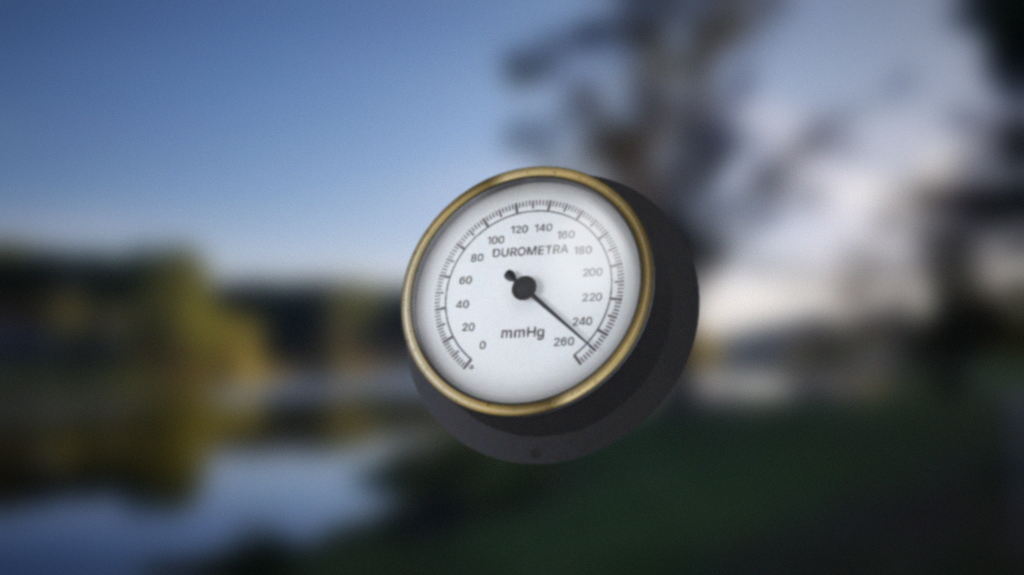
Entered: 250 mmHg
